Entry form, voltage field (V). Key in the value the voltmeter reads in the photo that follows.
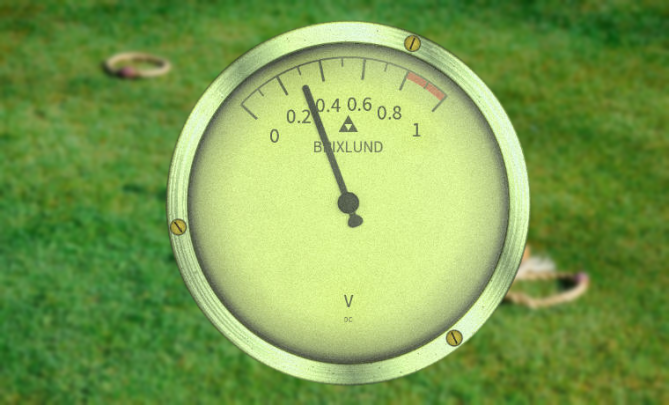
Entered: 0.3 V
